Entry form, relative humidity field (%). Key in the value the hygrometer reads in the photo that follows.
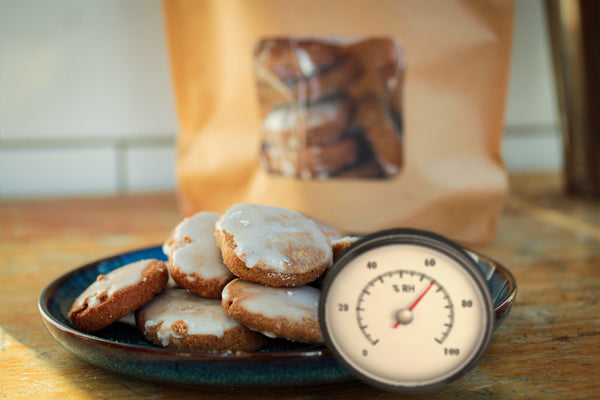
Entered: 65 %
